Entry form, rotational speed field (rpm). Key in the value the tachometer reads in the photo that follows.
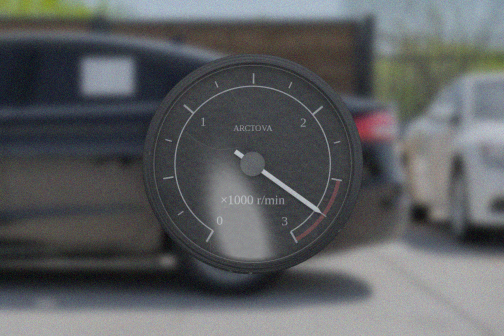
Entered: 2750 rpm
